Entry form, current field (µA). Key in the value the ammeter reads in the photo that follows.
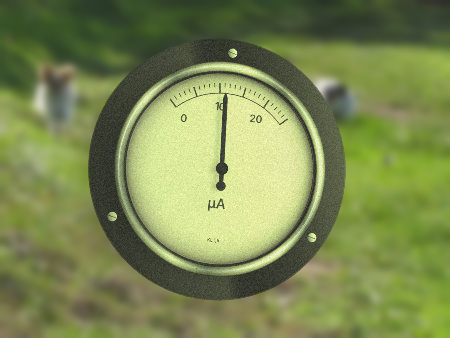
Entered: 11 µA
